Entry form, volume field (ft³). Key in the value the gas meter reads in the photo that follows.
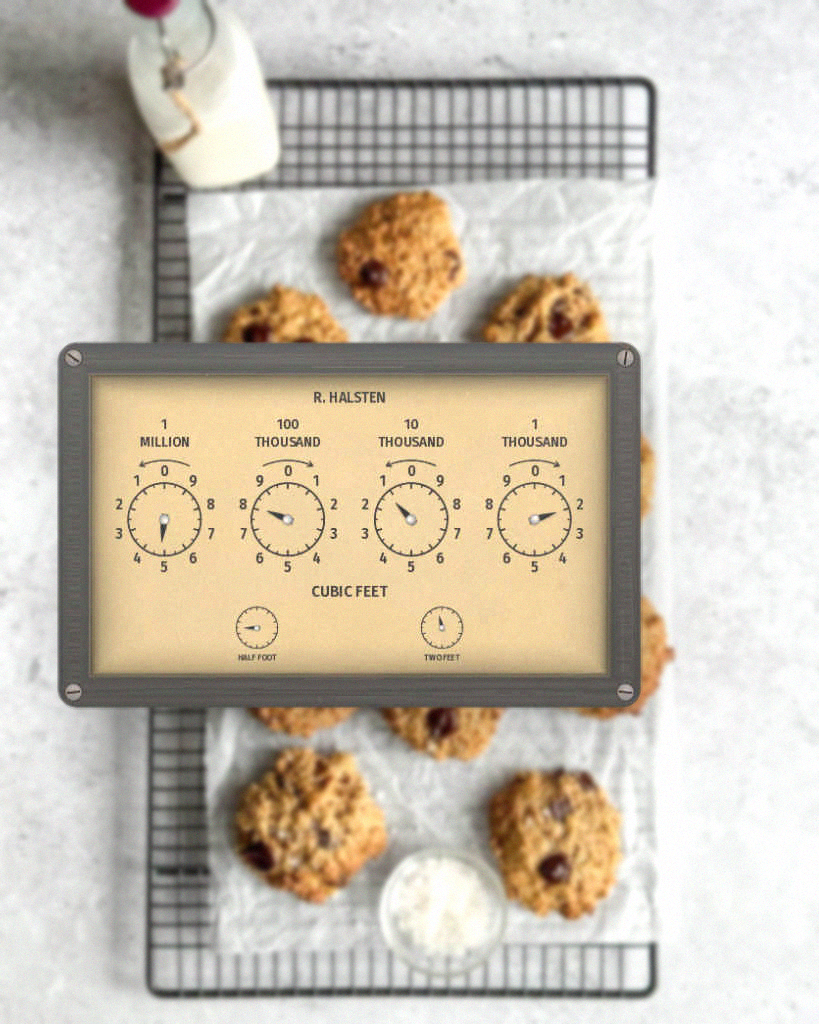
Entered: 481200 ft³
